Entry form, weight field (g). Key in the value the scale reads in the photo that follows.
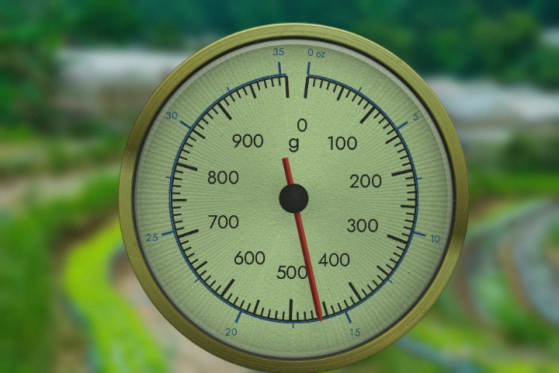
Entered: 460 g
